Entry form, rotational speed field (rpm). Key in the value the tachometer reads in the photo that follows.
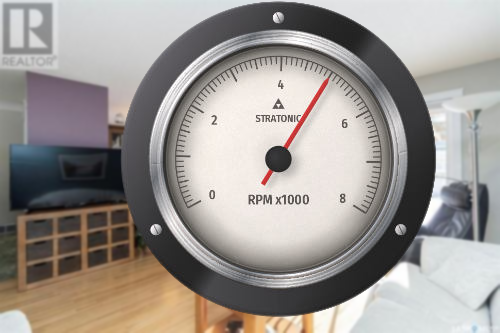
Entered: 5000 rpm
